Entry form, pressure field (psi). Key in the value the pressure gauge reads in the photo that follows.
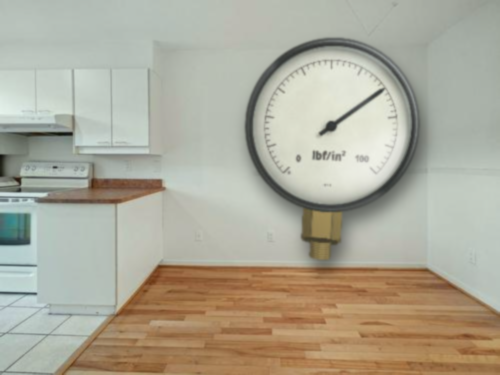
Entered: 70 psi
